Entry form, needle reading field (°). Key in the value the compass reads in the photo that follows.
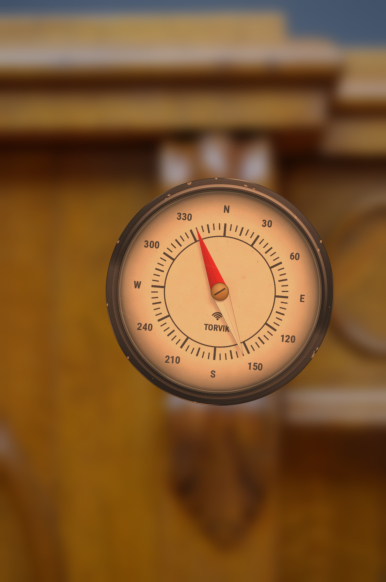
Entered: 335 °
